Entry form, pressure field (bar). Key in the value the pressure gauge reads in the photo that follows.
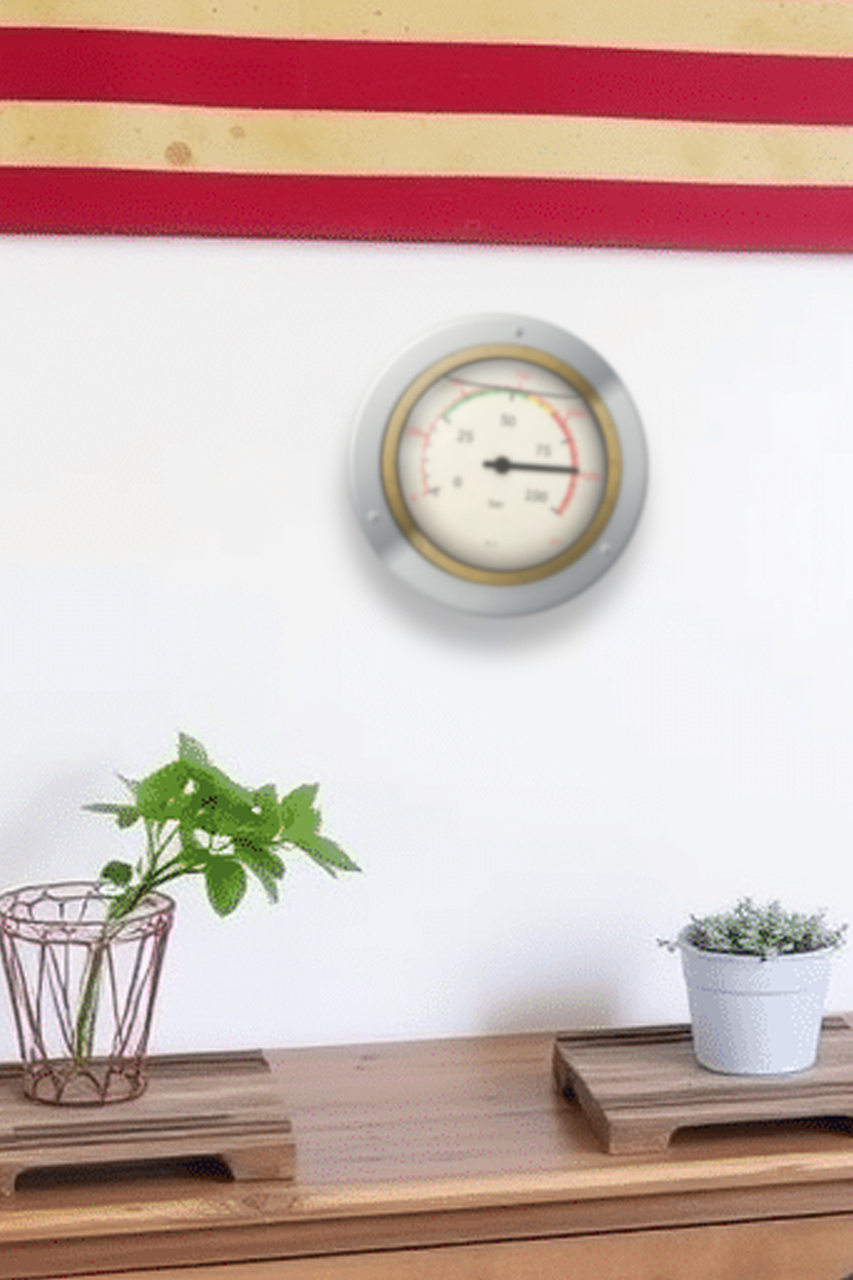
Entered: 85 bar
